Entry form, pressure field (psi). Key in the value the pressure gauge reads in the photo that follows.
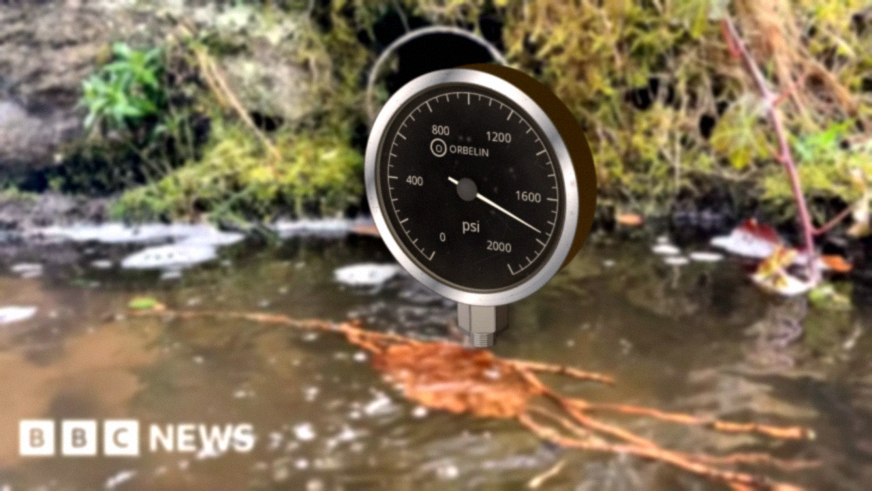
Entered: 1750 psi
